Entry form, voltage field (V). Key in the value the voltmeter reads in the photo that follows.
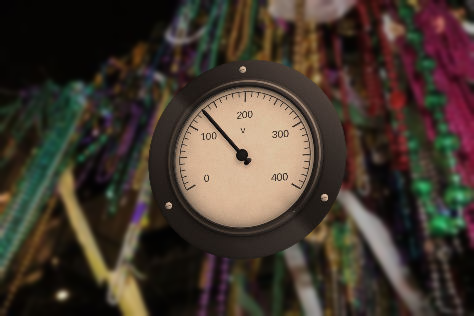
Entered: 130 V
